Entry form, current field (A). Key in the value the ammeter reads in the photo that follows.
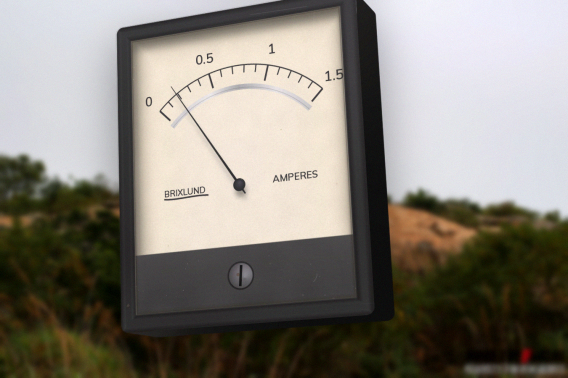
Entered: 0.2 A
